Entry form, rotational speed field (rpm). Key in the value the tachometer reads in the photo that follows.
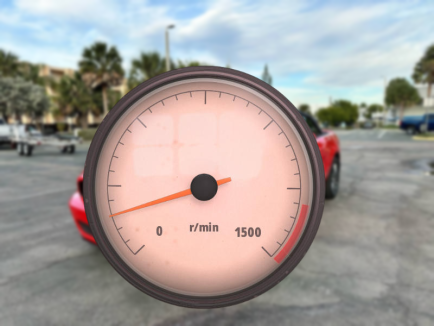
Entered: 150 rpm
